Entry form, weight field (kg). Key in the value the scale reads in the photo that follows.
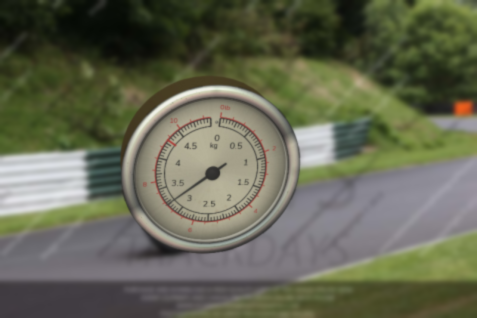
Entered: 3.25 kg
